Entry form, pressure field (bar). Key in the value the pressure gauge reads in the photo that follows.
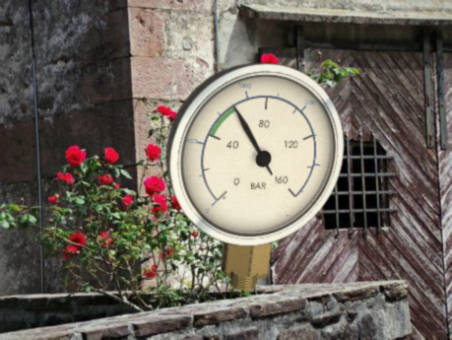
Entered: 60 bar
